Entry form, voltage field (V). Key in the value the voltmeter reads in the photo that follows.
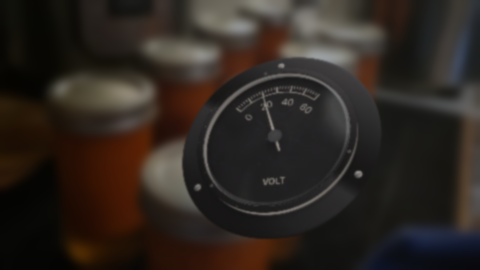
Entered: 20 V
